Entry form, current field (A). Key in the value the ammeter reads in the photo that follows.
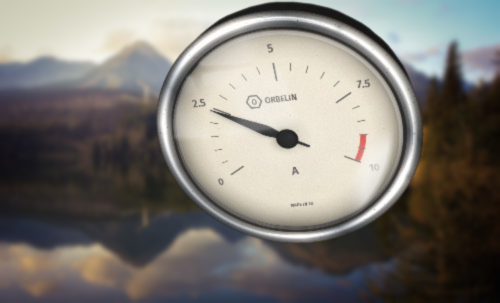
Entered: 2.5 A
